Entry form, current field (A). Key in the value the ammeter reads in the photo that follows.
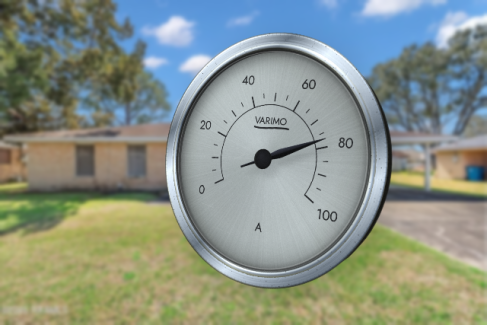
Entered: 77.5 A
